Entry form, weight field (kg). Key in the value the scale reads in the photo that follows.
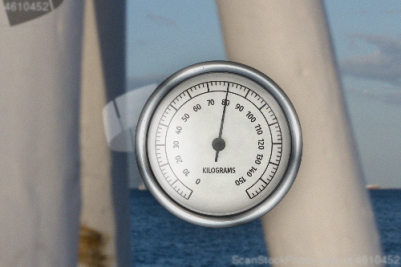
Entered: 80 kg
